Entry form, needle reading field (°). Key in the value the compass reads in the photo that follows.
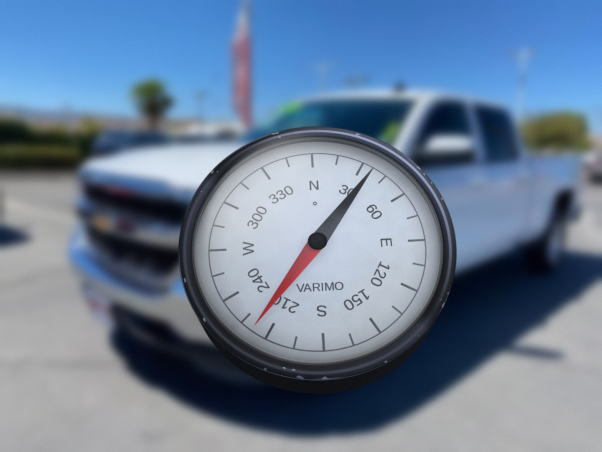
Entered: 217.5 °
